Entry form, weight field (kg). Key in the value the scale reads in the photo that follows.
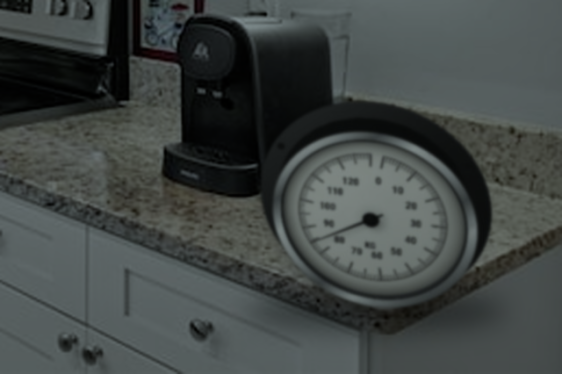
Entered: 85 kg
